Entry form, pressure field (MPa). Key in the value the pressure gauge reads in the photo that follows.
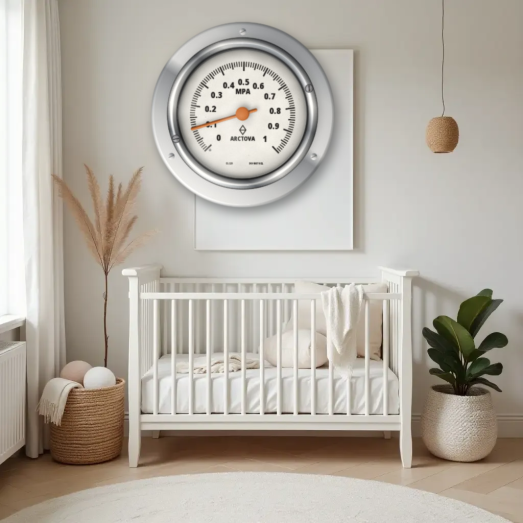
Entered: 0.1 MPa
